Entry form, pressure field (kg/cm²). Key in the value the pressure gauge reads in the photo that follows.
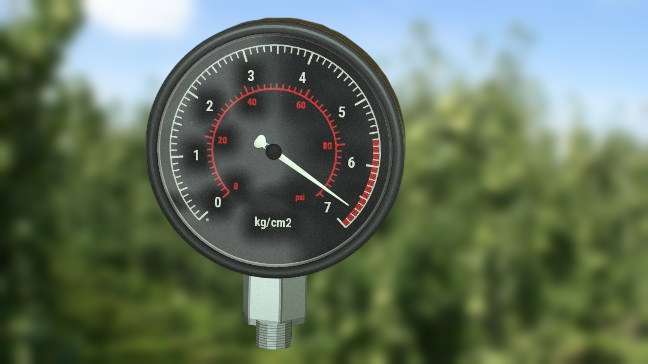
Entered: 6.7 kg/cm²
